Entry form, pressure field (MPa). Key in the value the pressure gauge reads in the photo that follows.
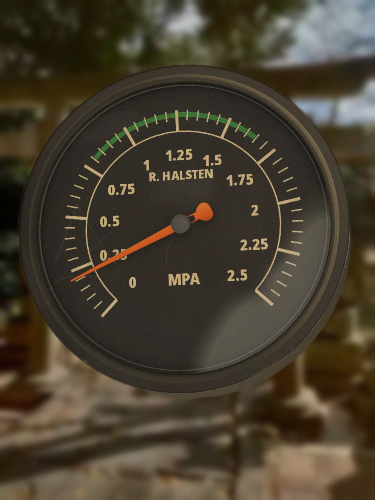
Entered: 0.2 MPa
